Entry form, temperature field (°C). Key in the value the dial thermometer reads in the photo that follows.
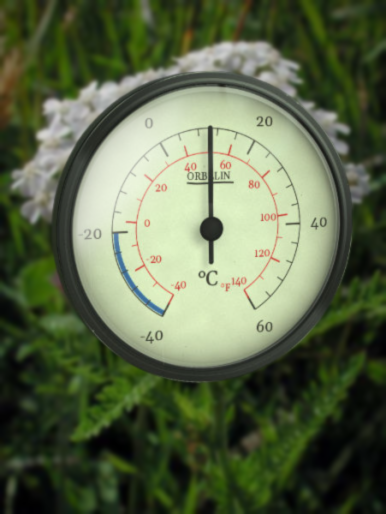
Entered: 10 °C
